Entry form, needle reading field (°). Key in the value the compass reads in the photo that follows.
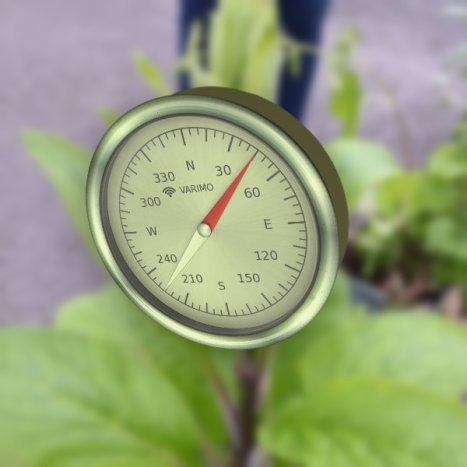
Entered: 45 °
